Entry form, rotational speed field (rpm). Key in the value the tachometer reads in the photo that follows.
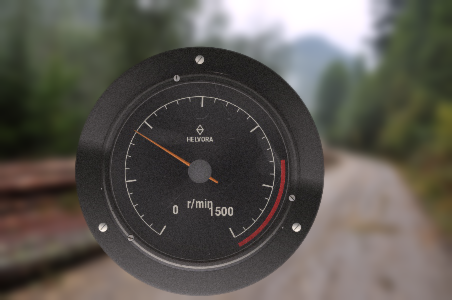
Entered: 450 rpm
